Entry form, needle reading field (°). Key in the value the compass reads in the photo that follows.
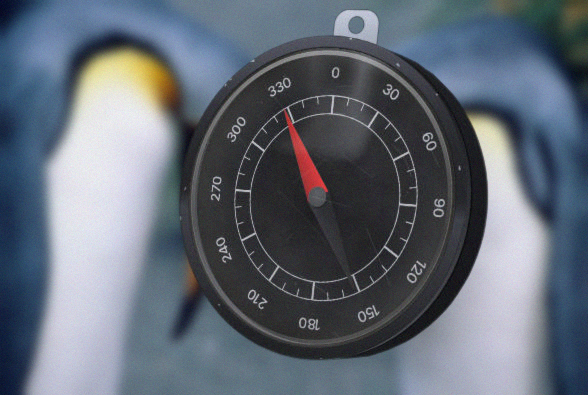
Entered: 330 °
